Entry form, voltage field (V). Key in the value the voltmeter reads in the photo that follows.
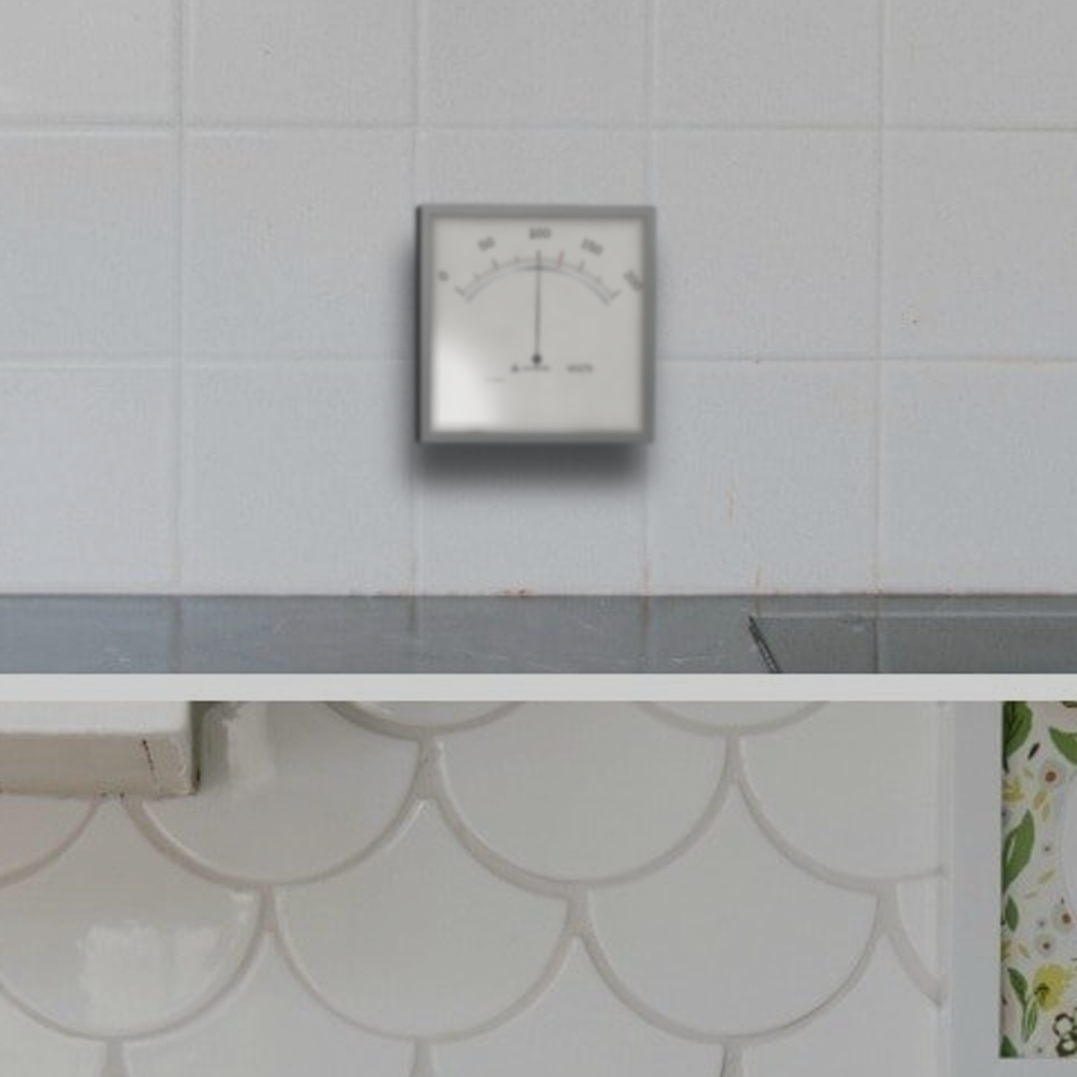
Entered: 100 V
